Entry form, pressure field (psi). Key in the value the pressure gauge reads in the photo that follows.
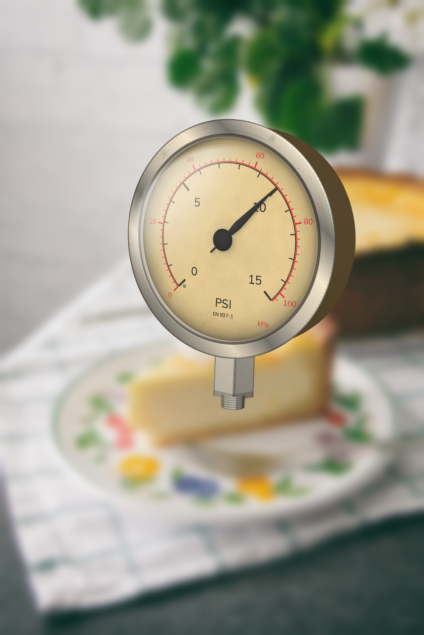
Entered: 10 psi
